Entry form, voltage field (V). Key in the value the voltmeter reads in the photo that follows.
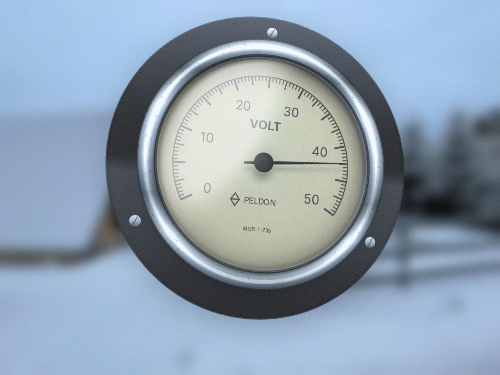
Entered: 42.5 V
